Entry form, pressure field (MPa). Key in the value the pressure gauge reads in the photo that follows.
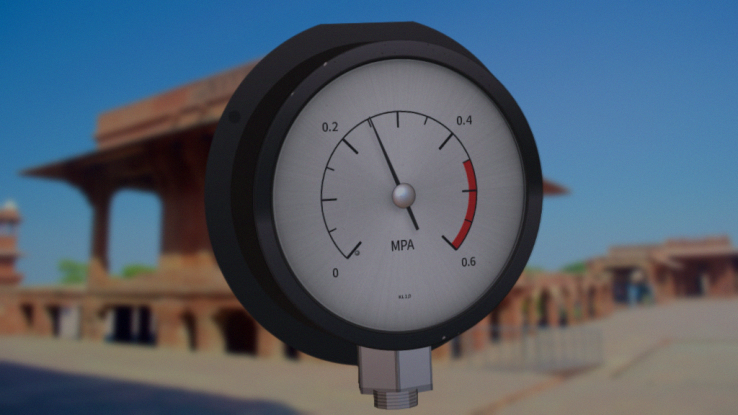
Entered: 0.25 MPa
